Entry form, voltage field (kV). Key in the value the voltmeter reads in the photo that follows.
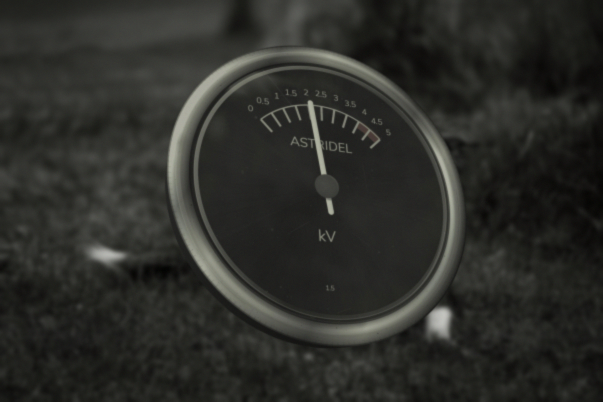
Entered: 2 kV
